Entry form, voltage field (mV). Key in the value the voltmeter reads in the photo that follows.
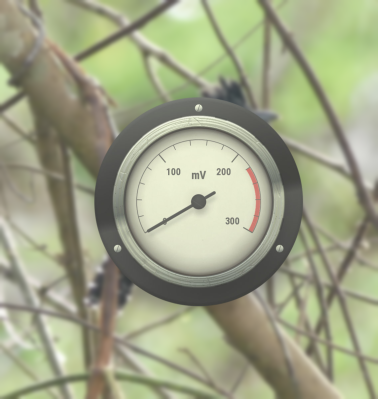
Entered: 0 mV
